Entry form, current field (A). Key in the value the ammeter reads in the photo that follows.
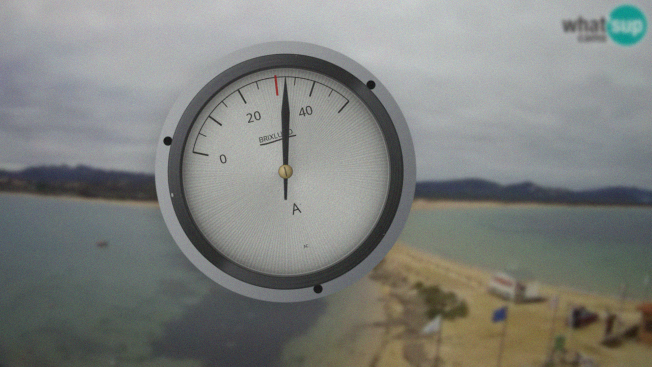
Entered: 32.5 A
